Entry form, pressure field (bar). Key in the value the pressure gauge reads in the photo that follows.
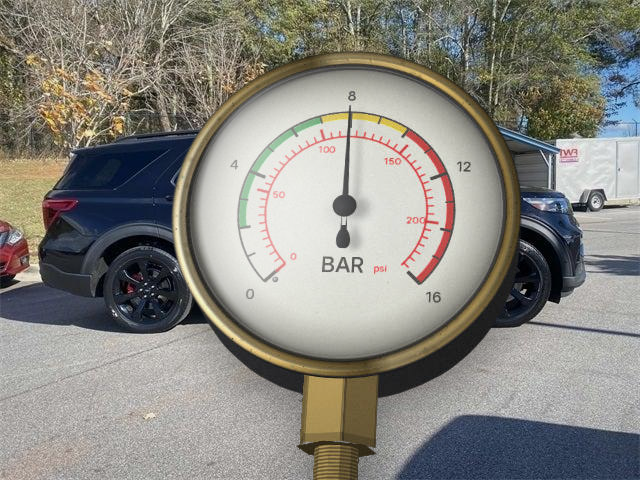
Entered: 8 bar
